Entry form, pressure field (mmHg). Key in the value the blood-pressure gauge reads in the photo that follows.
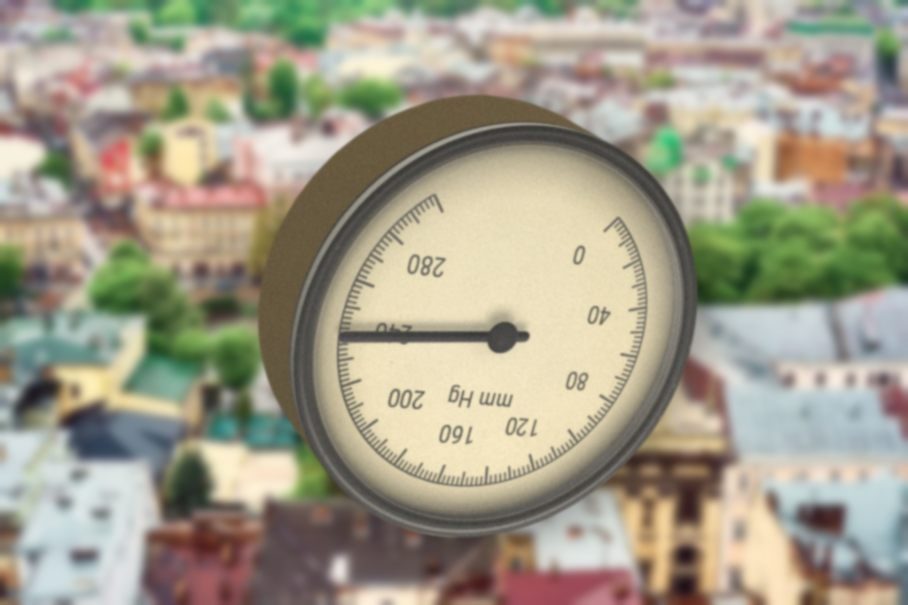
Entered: 240 mmHg
